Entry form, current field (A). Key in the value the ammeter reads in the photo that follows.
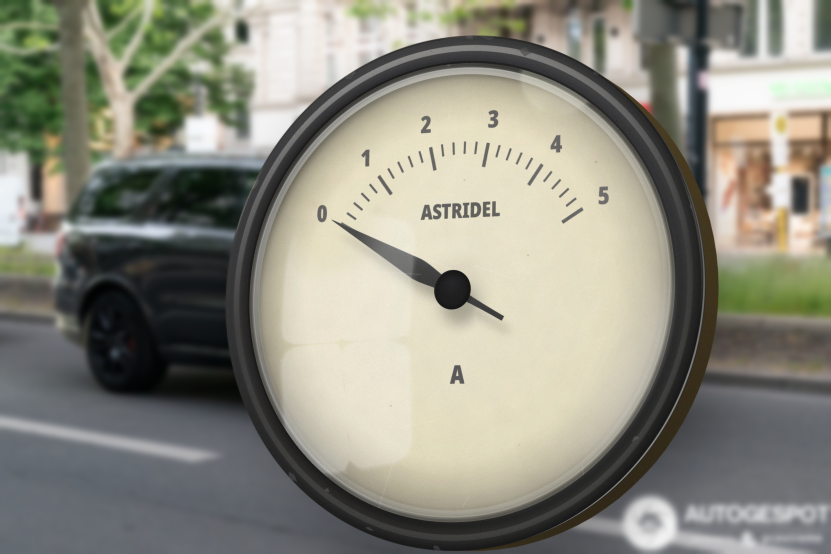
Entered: 0 A
